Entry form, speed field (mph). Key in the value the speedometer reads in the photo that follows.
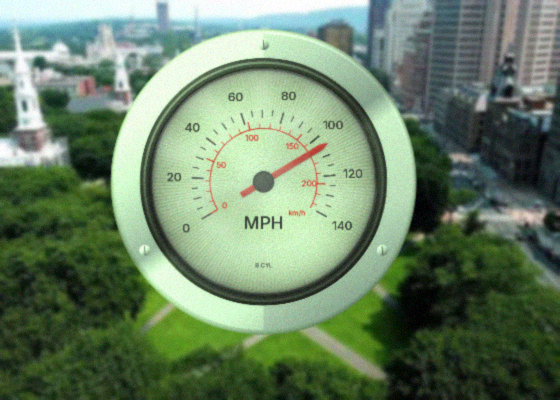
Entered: 105 mph
